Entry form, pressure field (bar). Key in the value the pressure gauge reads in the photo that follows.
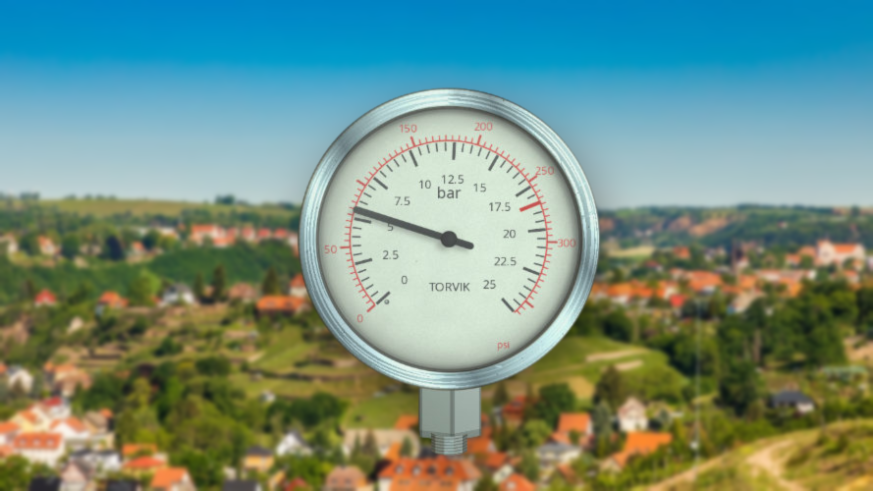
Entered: 5.5 bar
